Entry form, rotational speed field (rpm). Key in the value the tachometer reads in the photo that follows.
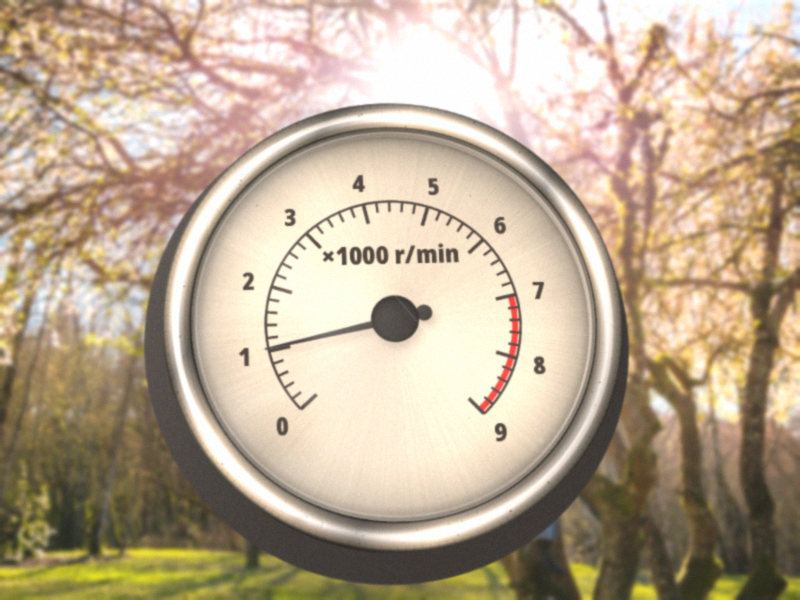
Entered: 1000 rpm
